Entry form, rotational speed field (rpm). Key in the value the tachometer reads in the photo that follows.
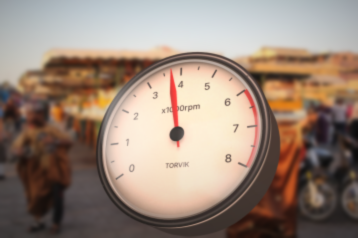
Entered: 3750 rpm
